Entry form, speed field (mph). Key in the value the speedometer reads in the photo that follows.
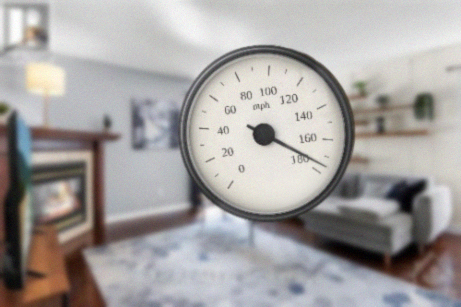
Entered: 175 mph
